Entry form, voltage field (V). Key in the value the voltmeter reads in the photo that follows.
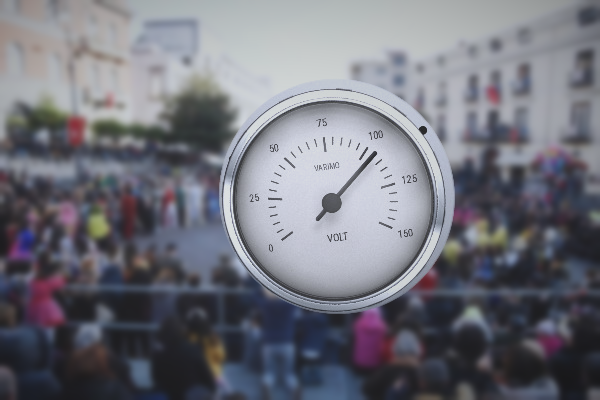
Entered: 105 V
